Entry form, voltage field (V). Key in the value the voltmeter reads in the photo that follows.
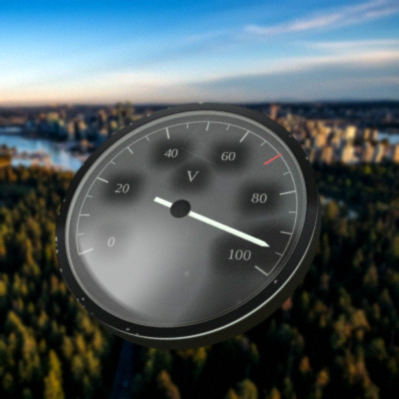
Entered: 95 V
